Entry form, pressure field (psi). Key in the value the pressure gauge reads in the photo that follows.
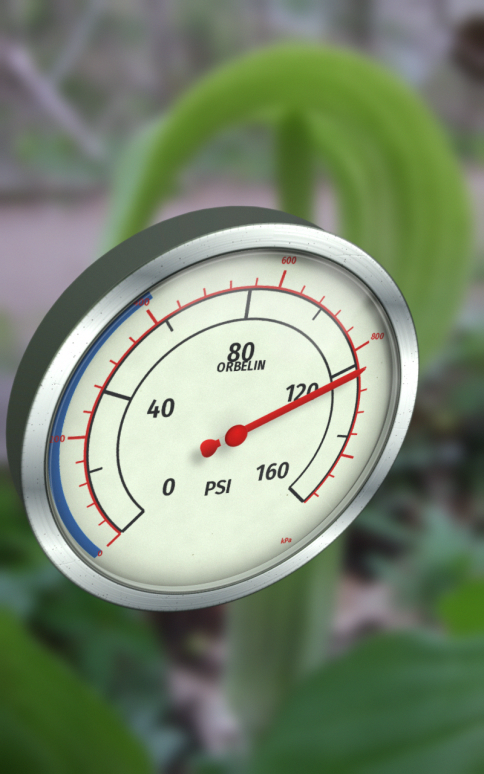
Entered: 120 psi
